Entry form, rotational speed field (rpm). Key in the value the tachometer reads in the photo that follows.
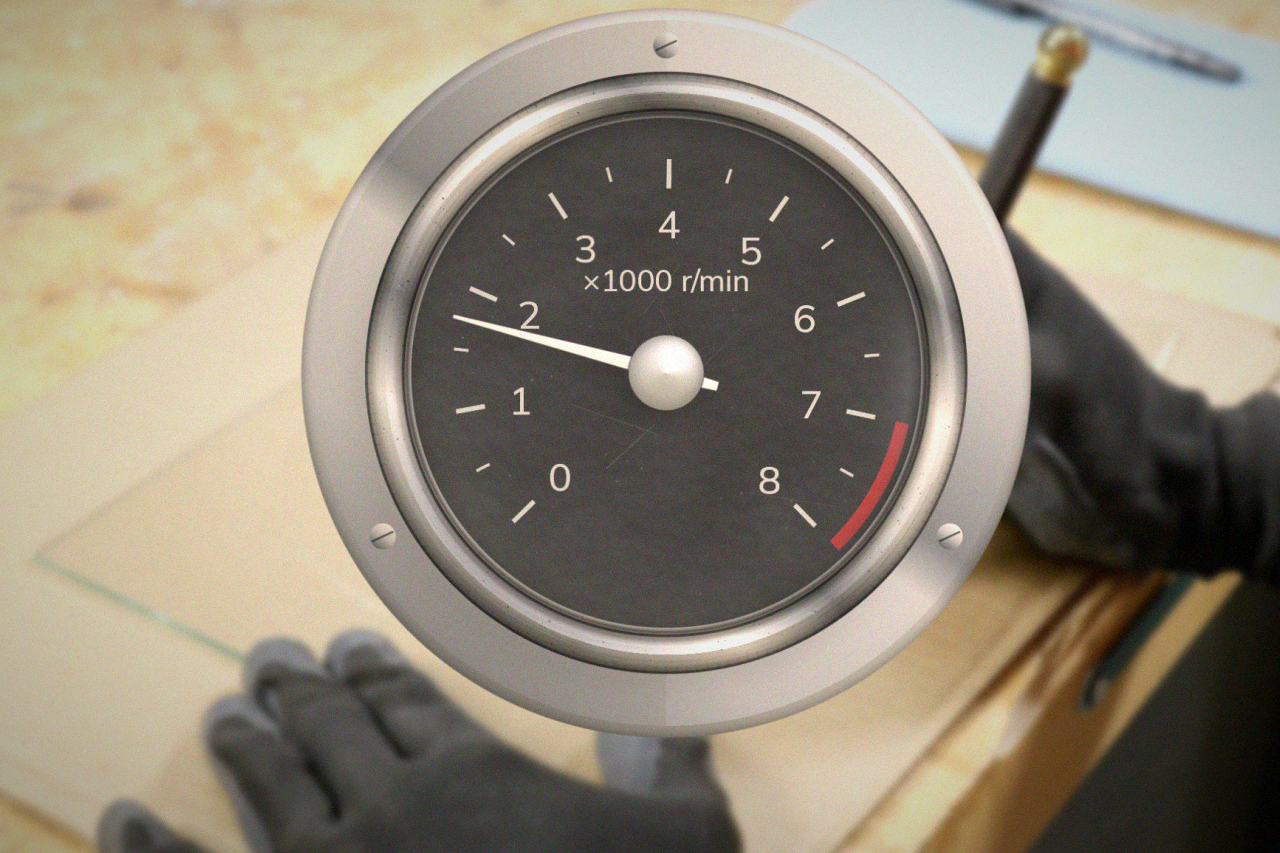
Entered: 1750 rpm
